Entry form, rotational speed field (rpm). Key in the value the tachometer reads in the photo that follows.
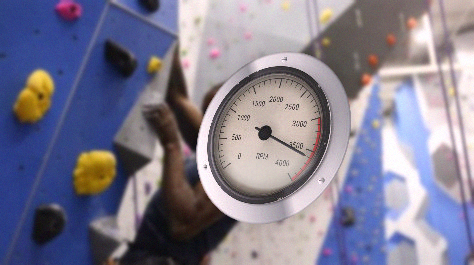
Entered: 3600 rpm
